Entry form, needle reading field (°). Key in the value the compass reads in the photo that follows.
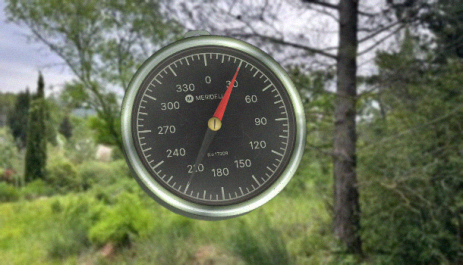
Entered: 30 °
